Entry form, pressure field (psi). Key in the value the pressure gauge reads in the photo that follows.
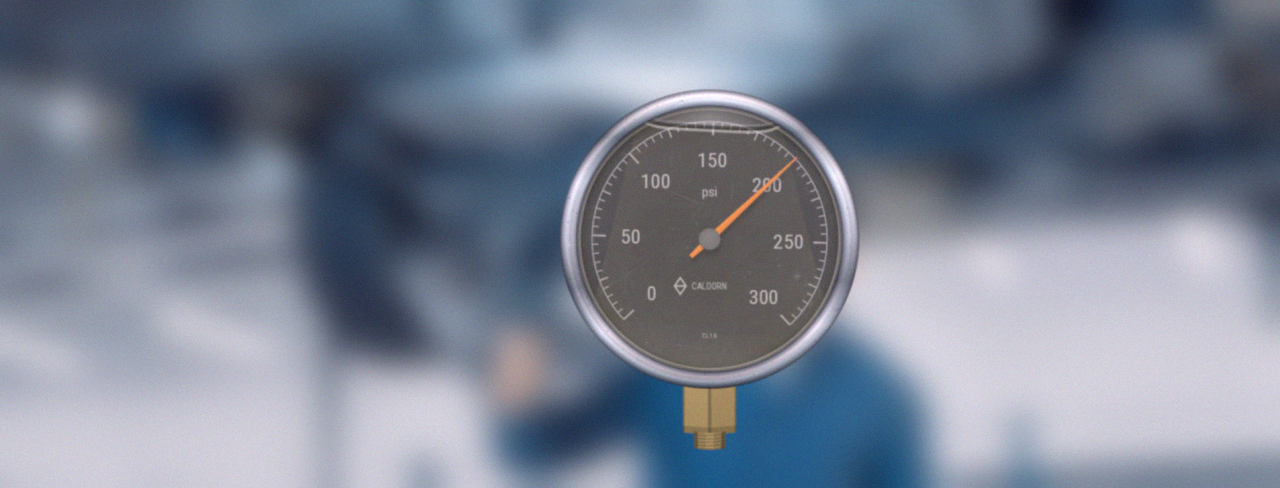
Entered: 200 psi
